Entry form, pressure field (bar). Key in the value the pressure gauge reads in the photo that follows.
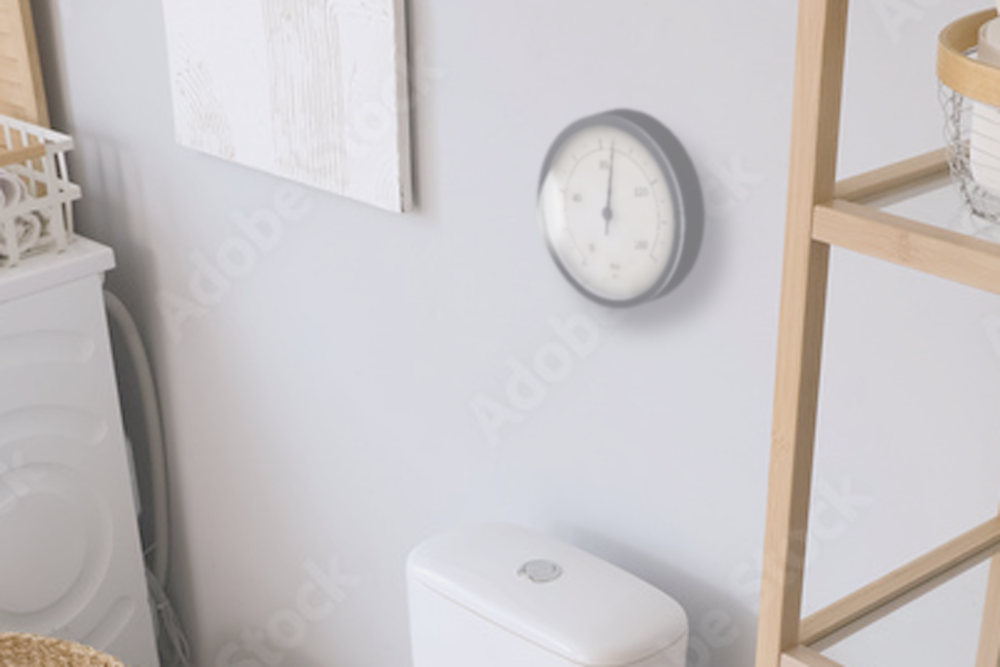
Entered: 90 bar
